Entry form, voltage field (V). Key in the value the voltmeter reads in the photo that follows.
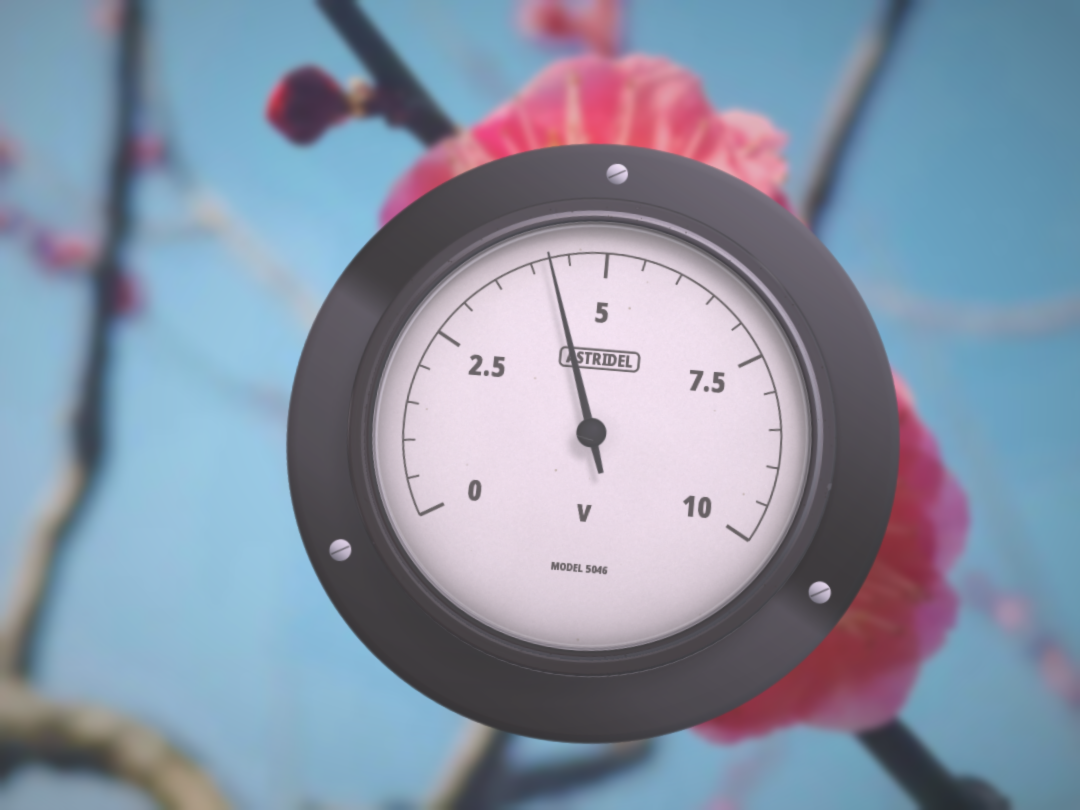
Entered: 4.25 V
